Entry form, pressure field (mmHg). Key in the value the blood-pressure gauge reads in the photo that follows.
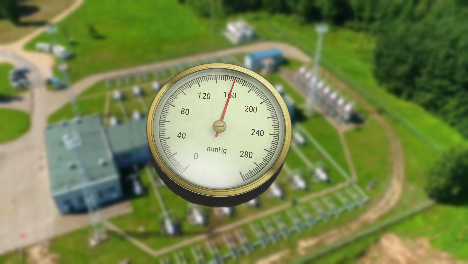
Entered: 160 mmHg
